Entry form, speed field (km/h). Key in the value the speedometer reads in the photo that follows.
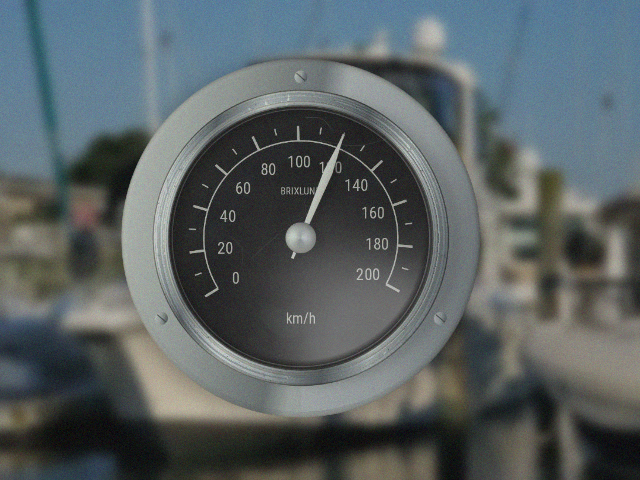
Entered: 120 km/h
